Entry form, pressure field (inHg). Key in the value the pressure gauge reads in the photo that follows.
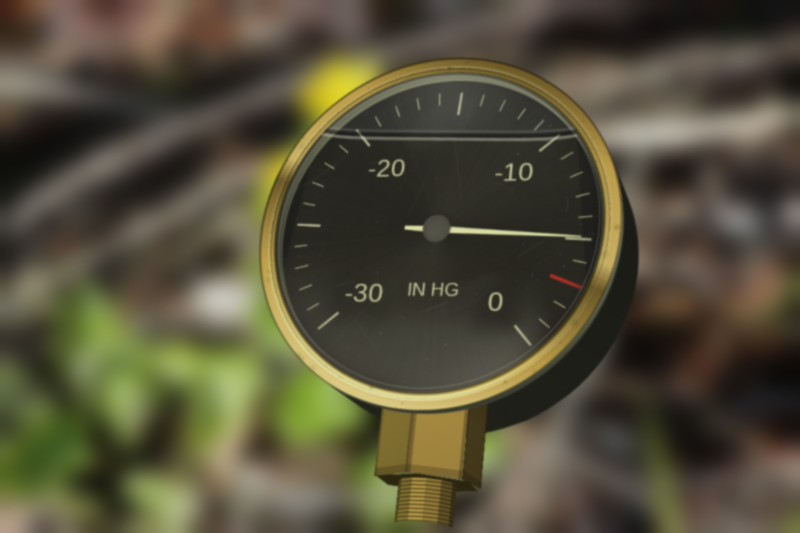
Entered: -5 inHg
